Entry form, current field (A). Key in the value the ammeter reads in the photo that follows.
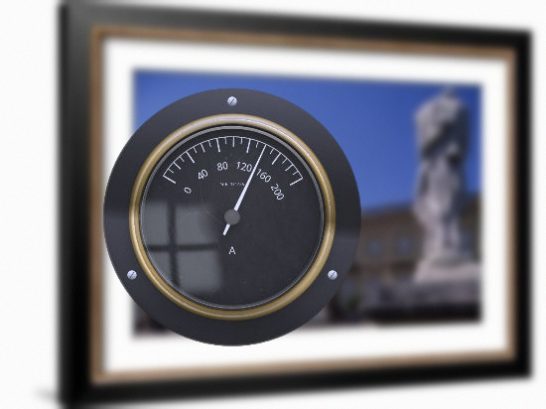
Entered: 140 A
